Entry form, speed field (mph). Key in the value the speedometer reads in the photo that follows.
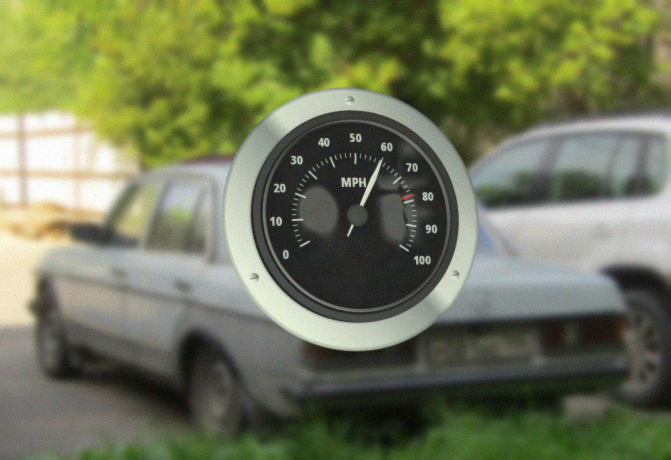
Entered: 60 mph
